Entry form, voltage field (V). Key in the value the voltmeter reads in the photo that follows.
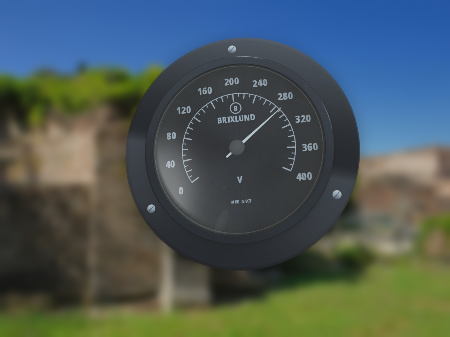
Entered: 290 V
